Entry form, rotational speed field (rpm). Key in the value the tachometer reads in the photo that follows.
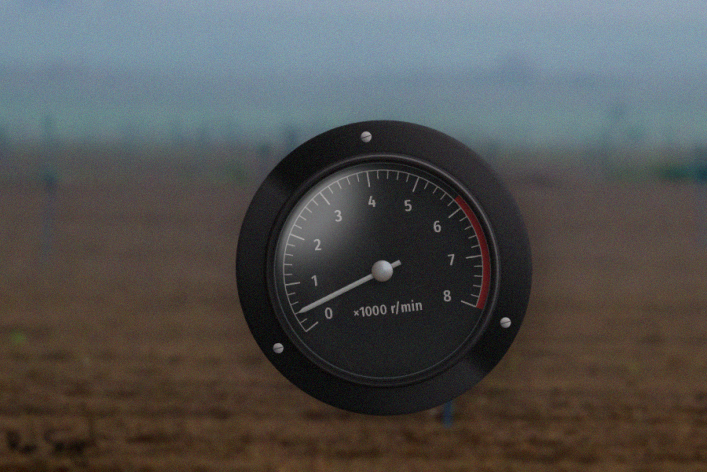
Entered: 400 rpm
